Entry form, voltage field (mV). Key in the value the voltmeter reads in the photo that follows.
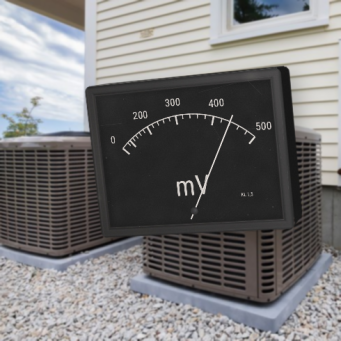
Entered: 440 mV
